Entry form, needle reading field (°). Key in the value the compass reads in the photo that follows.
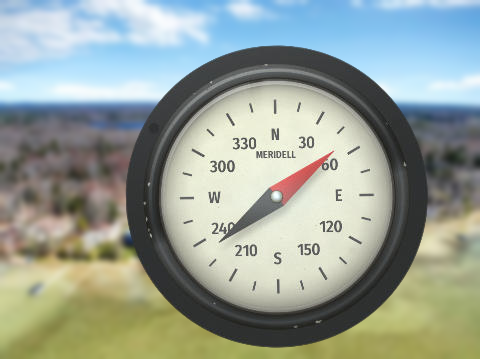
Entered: 52.5 °
